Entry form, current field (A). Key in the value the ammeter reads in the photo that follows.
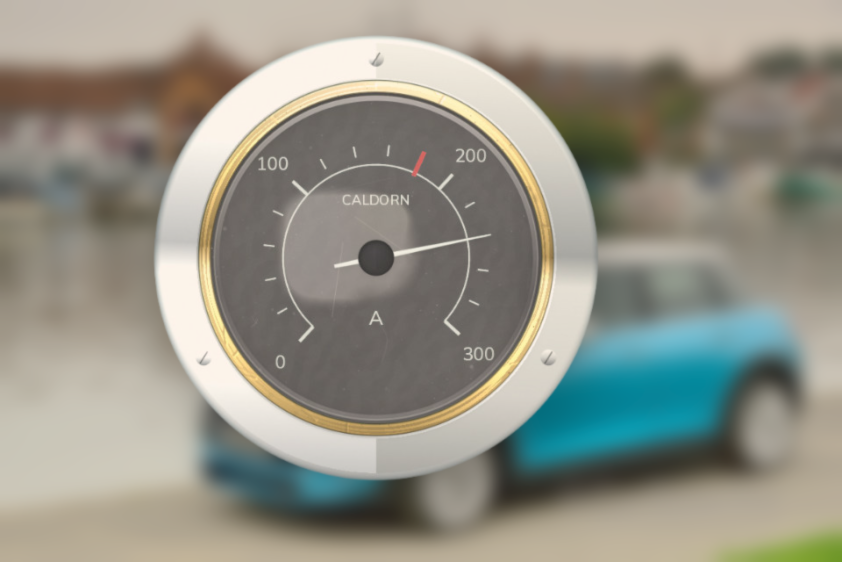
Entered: 240 A
